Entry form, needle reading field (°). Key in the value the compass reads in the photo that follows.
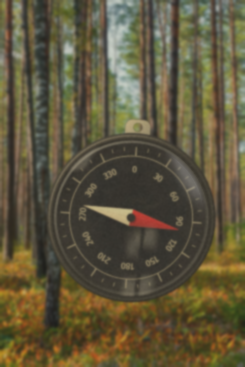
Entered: 100 °
